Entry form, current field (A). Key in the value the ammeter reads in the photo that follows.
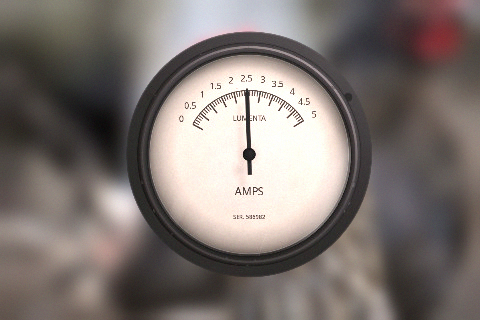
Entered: 2.5 A
